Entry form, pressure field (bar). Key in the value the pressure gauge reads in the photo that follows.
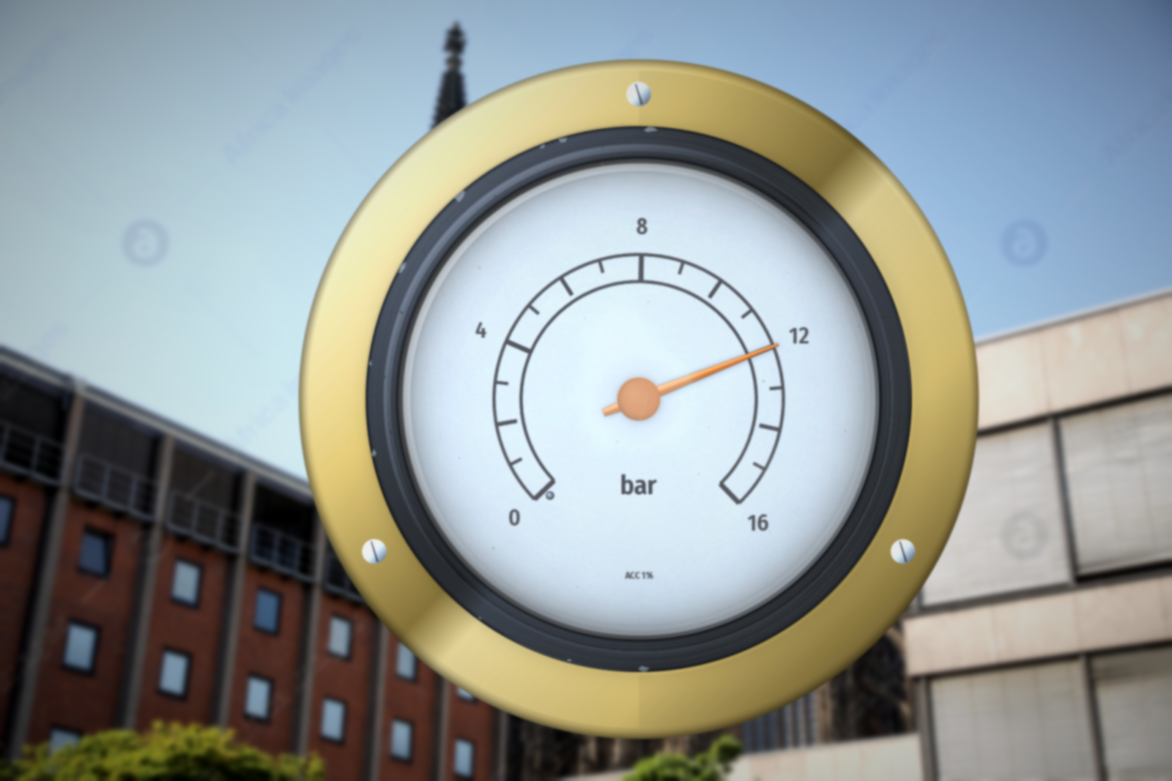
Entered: 12 bar
